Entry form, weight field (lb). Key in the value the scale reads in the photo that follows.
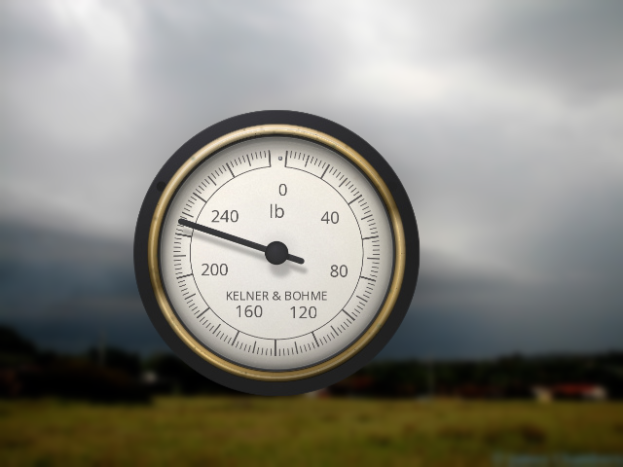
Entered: 226 lb
